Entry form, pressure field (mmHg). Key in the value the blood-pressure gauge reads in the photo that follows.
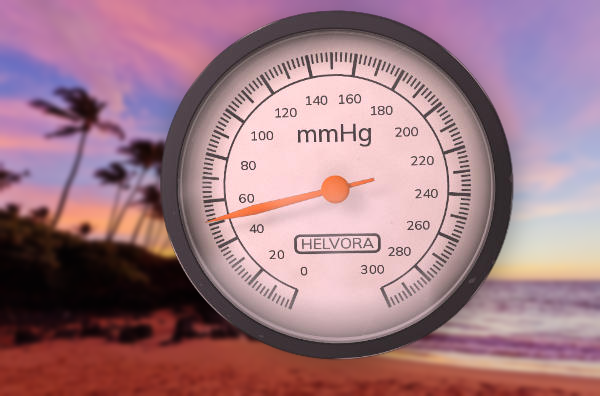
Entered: 52 mmHg
